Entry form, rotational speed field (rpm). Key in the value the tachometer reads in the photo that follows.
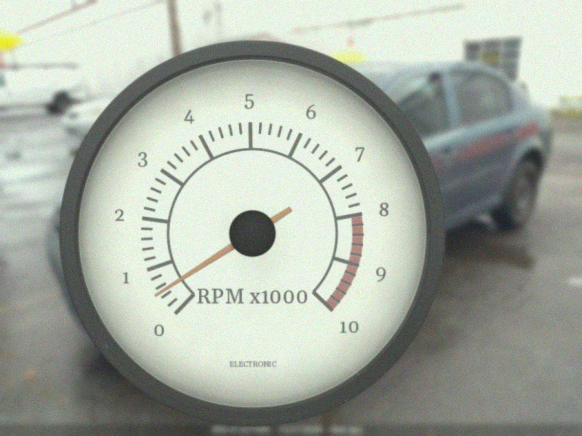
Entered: 500 rpm
